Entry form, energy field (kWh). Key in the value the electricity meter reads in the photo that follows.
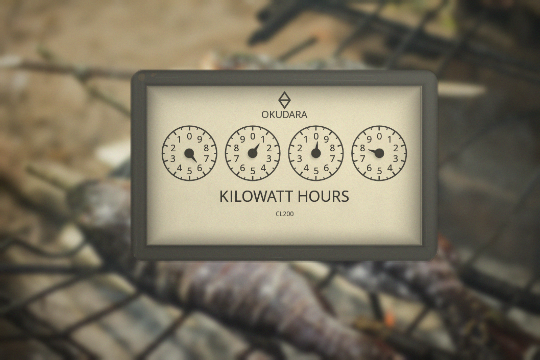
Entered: 6098 kWh
